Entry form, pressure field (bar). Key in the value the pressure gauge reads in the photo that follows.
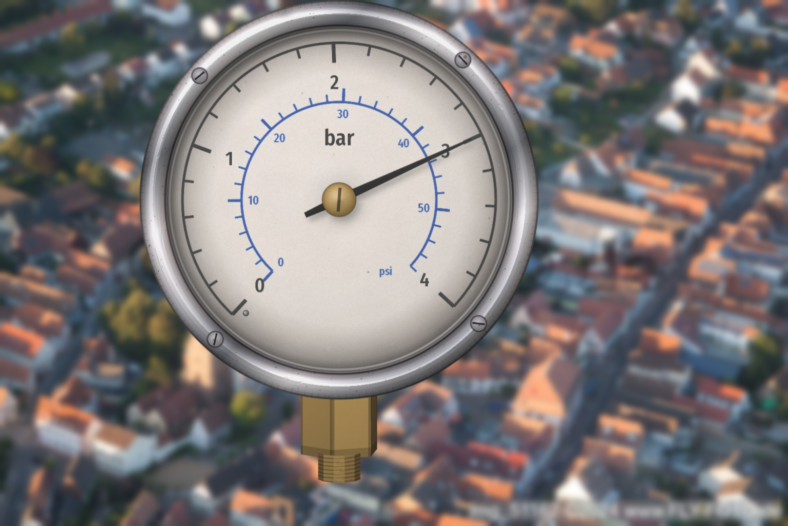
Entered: 3 bar
